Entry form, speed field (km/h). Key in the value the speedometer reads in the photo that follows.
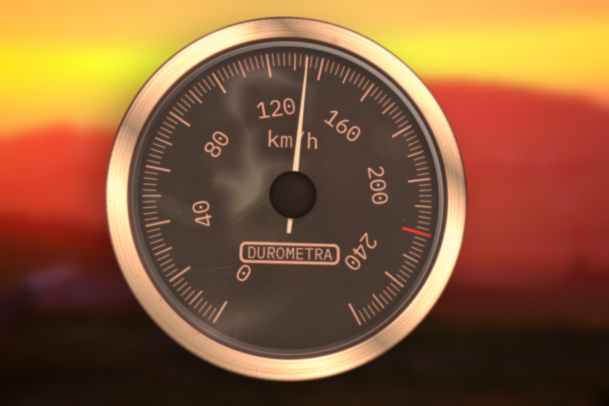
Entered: 134 km/h
